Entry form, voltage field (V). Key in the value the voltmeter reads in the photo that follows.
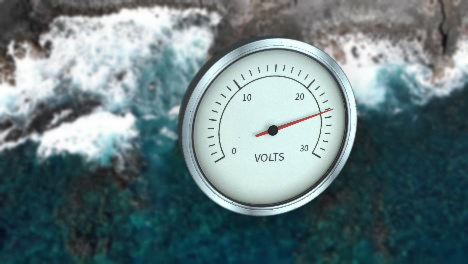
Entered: 24 V
